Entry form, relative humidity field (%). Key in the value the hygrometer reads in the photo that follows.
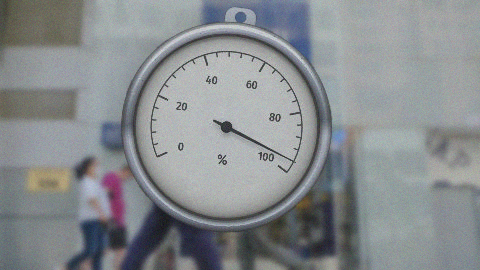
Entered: 96 %
